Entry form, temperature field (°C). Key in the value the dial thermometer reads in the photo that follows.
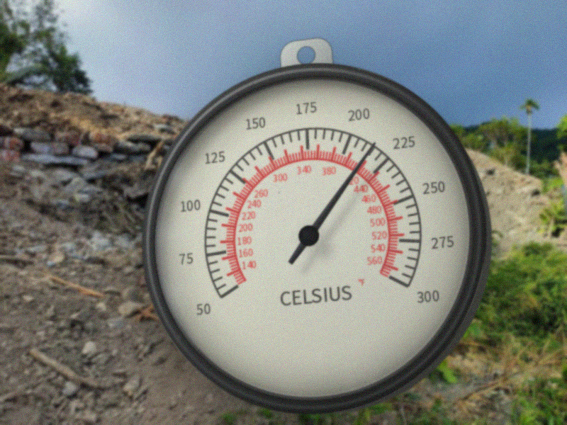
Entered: 215 °C
